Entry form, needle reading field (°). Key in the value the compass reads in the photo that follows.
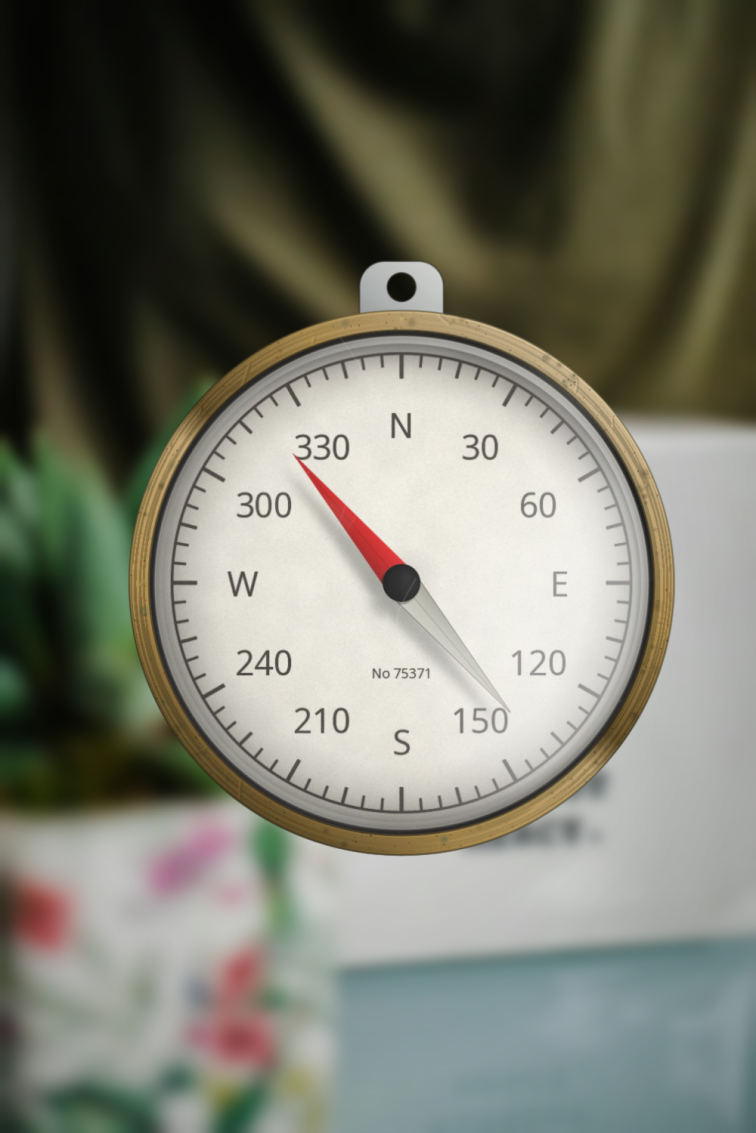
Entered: 320 °
